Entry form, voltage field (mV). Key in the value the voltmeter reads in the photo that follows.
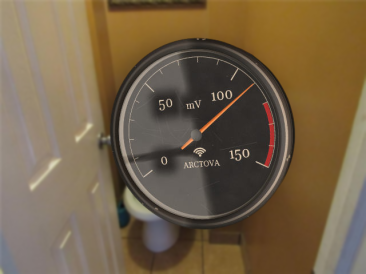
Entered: 110 mV
